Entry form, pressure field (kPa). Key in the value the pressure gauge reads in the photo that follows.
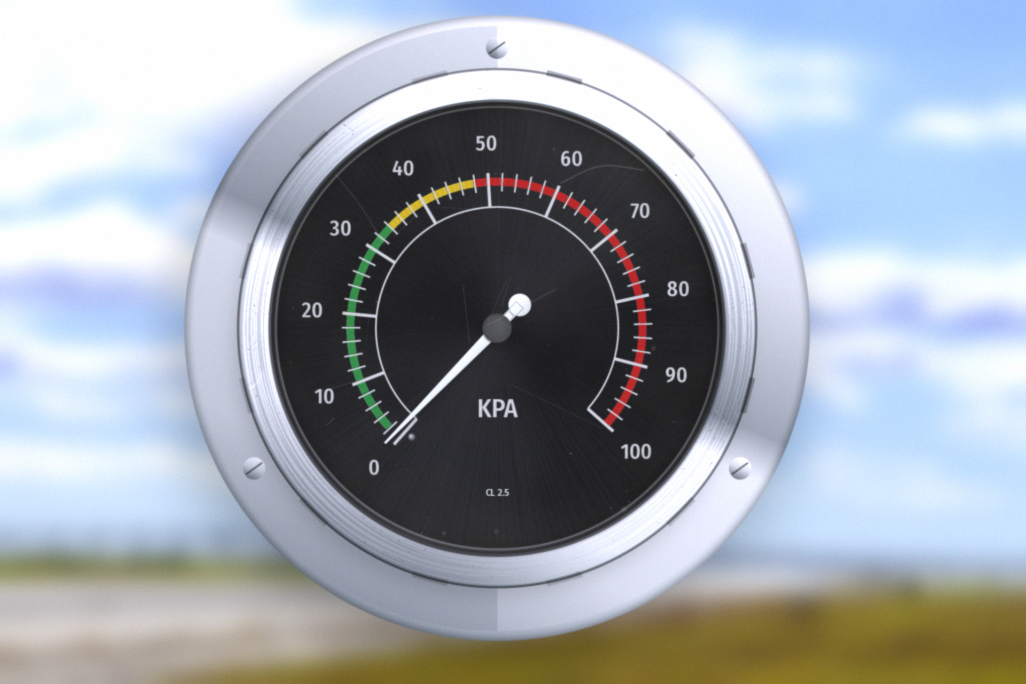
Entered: 1 kPa
